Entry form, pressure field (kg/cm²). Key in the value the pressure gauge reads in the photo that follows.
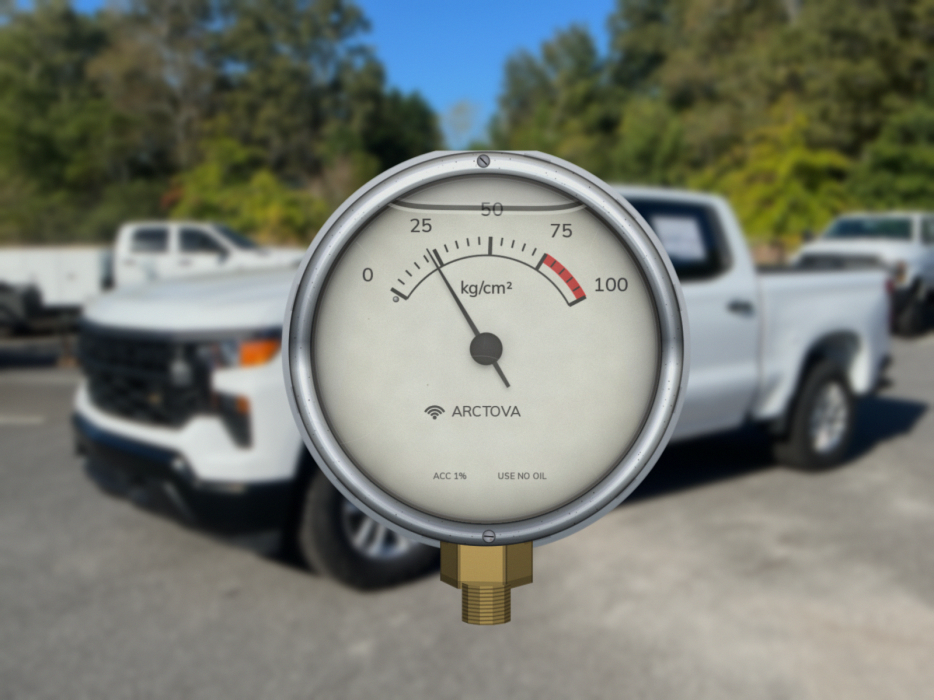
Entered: 22.5 kg/cm²
